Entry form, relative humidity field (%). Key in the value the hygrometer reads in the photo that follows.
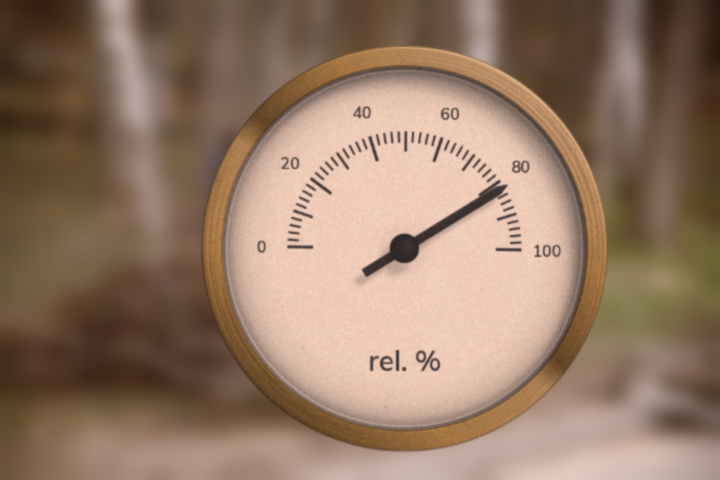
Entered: 82 %
